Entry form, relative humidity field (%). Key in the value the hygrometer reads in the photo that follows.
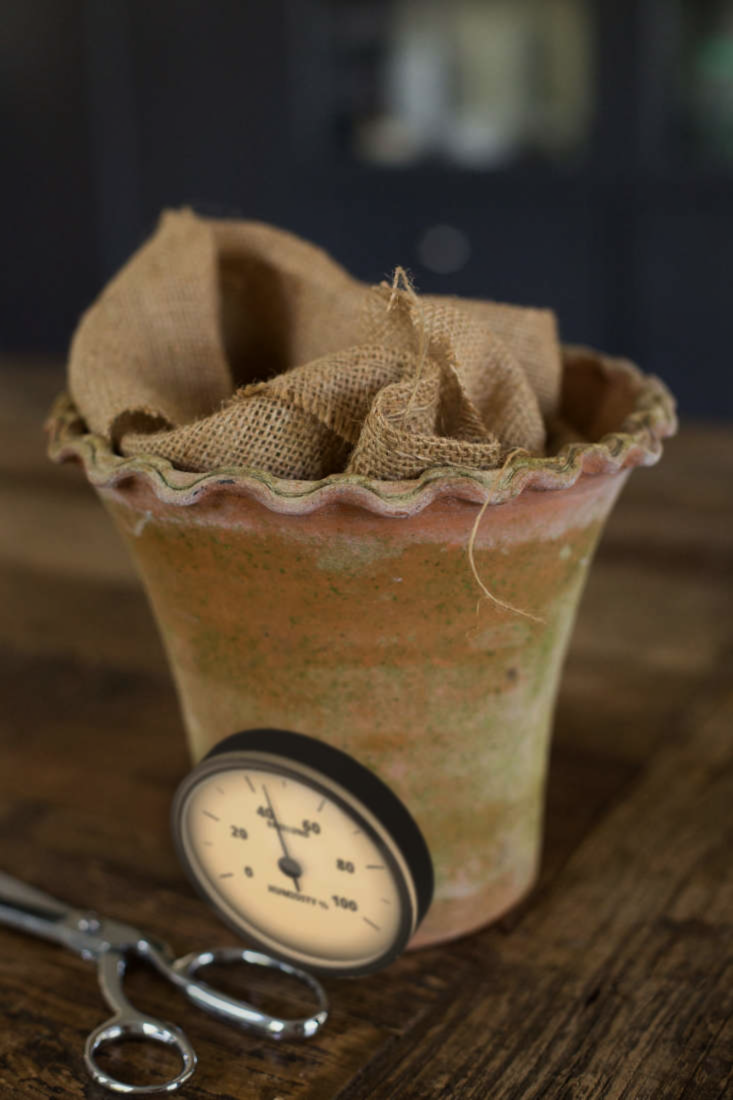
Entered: 45 %
